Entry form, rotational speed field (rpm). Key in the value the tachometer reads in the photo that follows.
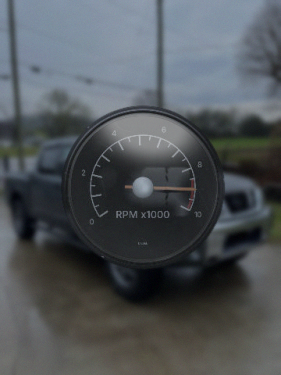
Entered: 9000 rpm
